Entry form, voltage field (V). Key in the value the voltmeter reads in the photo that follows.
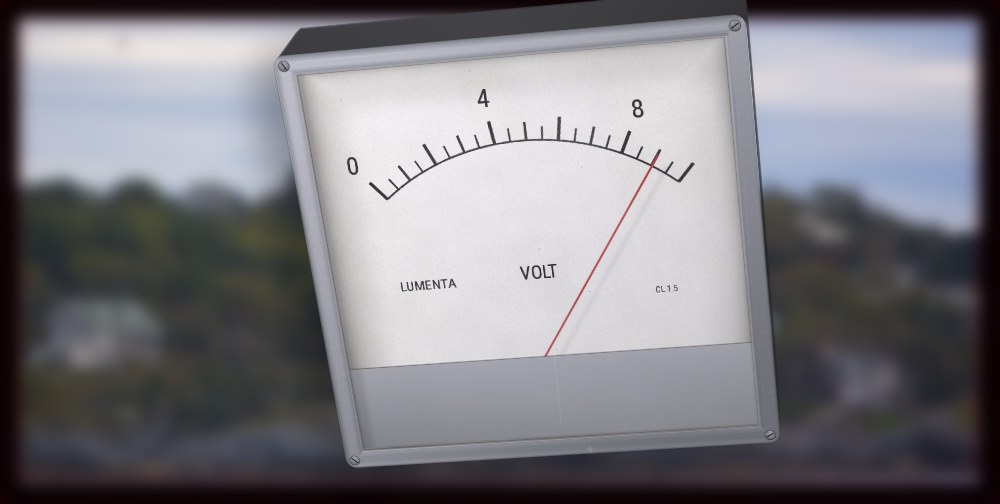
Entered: 9 V
